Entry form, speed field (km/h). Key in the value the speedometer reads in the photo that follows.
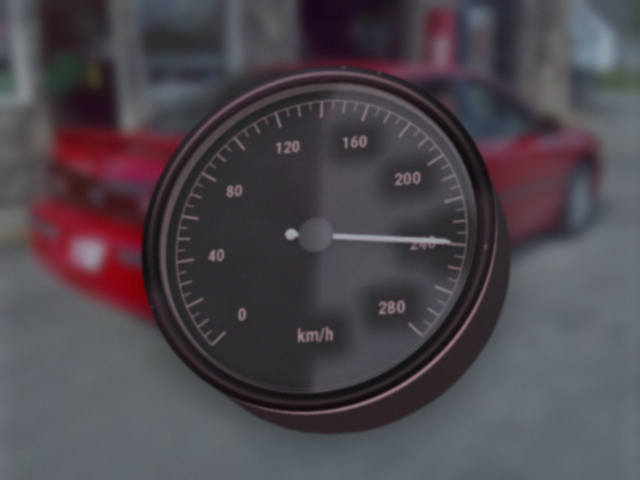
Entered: 240 km/h
